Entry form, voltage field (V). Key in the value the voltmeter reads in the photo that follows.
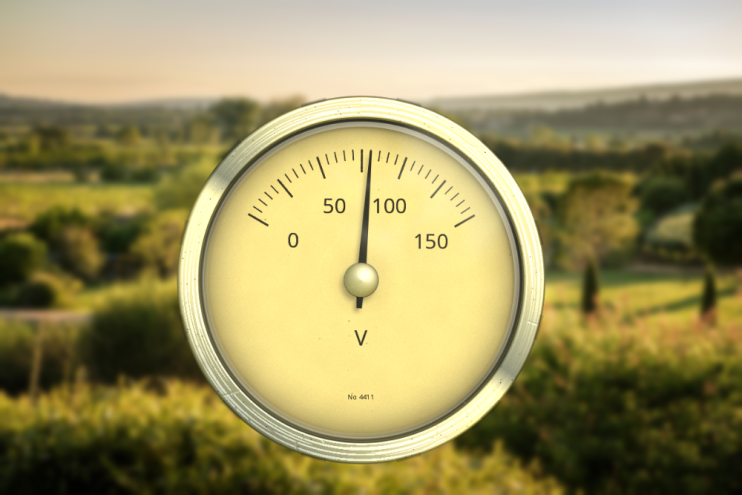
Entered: 80 V
